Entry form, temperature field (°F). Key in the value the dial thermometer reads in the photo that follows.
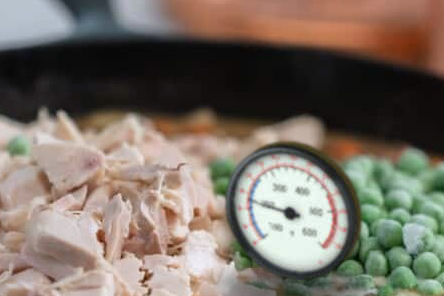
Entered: 200 °F
